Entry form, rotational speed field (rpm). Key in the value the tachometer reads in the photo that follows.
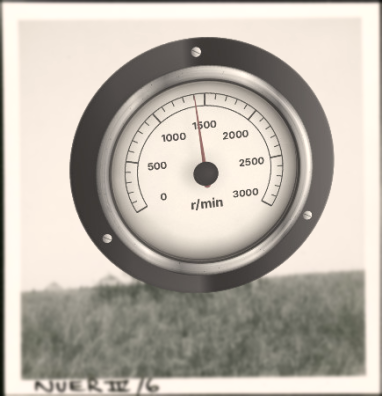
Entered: 1400 rpm
